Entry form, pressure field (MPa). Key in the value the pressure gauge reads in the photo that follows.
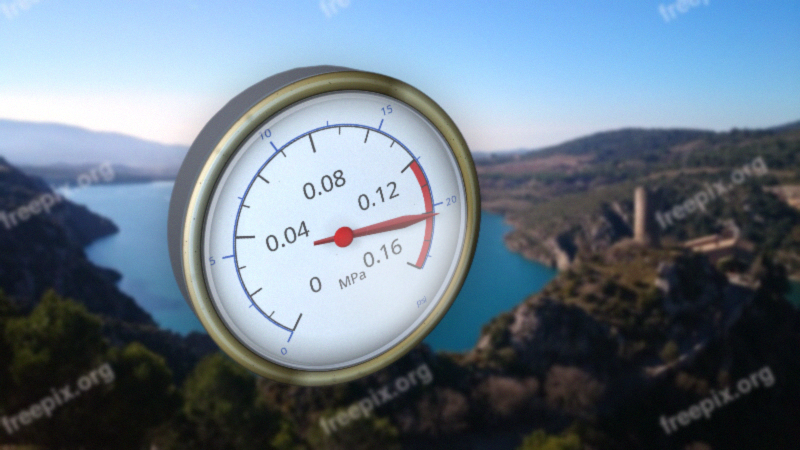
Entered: 0.14 MPa
